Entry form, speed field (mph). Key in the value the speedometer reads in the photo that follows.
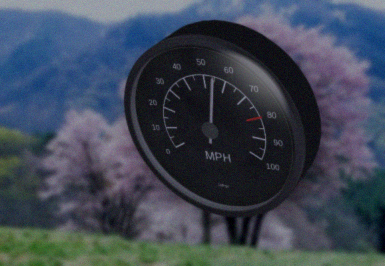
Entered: 55 mph
